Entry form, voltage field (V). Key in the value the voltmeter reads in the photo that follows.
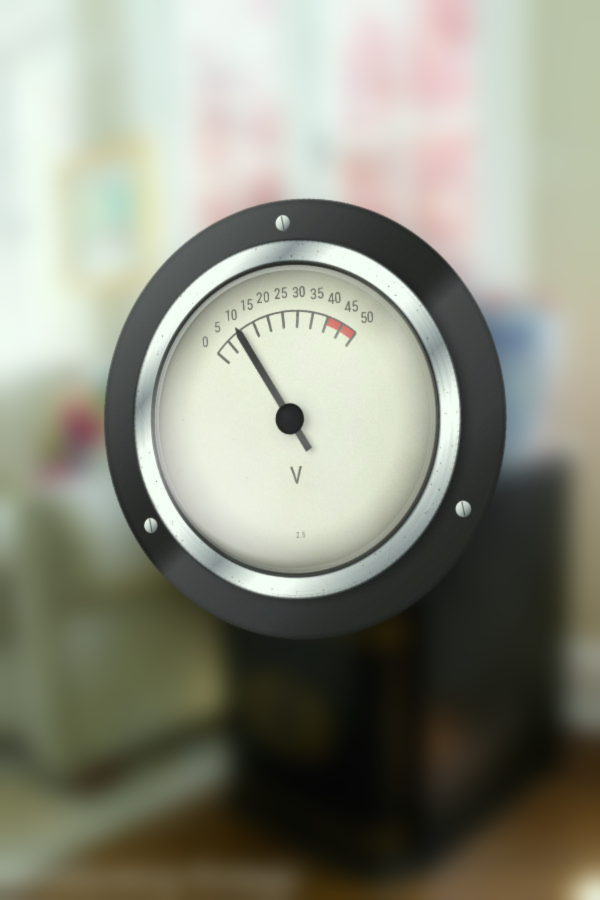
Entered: 10 V
